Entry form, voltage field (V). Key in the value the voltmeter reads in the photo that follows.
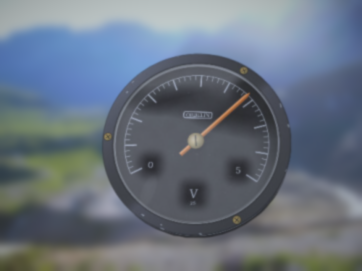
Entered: 3.4 V
